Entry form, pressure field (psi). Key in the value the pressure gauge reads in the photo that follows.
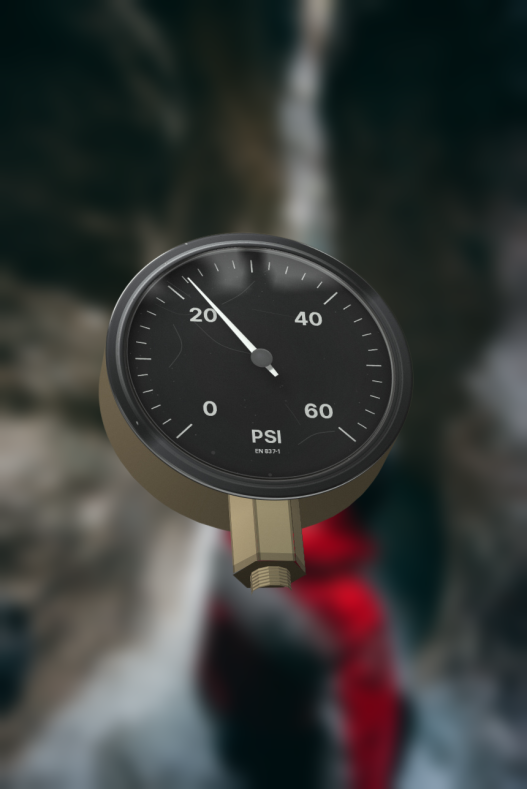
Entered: 22 psi
